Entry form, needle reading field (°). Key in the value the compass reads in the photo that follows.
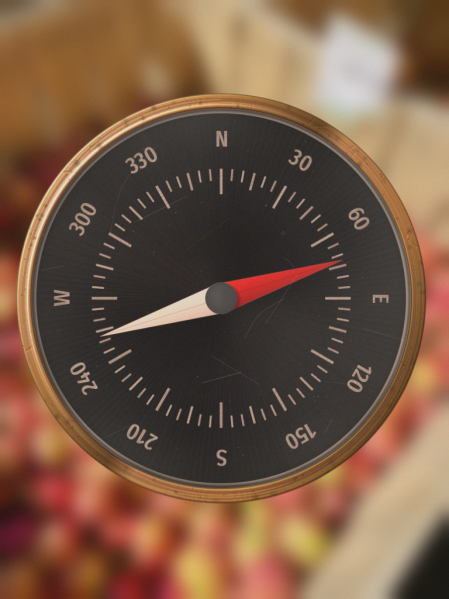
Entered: 72.5 °
